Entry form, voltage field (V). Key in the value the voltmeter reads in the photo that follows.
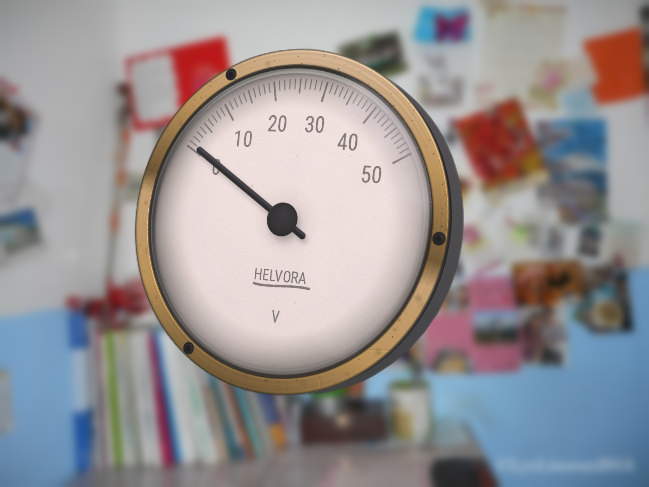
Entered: 1 V
